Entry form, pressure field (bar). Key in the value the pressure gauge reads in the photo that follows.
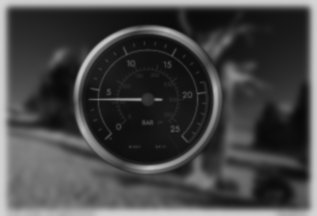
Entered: 4 bar
